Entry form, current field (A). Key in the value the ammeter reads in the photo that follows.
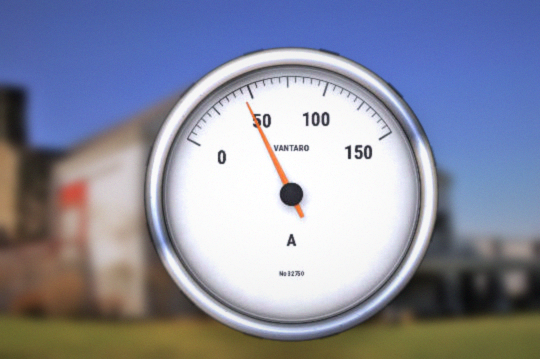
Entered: 45 A
